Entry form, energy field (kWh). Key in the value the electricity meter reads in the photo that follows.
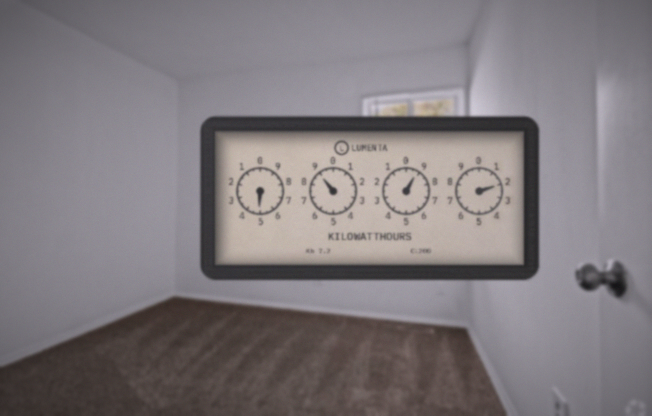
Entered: 4892 kWh
